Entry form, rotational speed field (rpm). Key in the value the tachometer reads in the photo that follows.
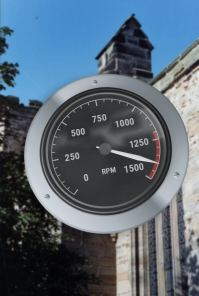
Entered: 1400 rpm
